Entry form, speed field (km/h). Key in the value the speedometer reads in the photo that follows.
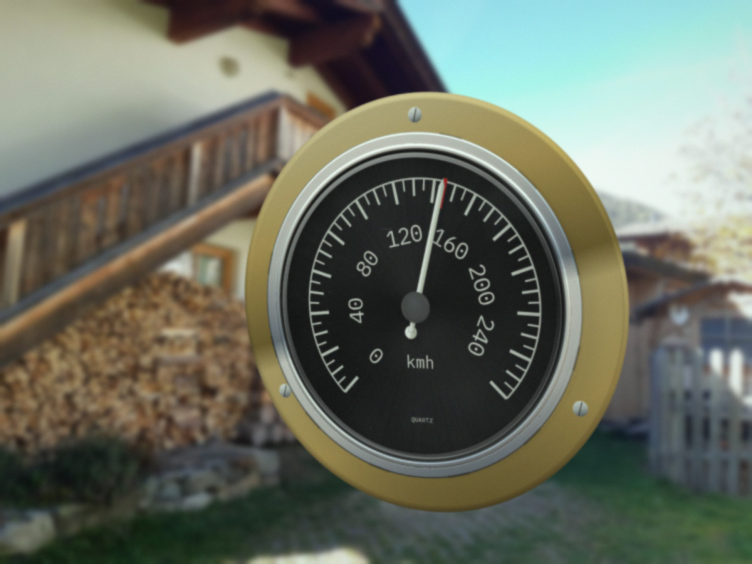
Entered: 145 km/h
